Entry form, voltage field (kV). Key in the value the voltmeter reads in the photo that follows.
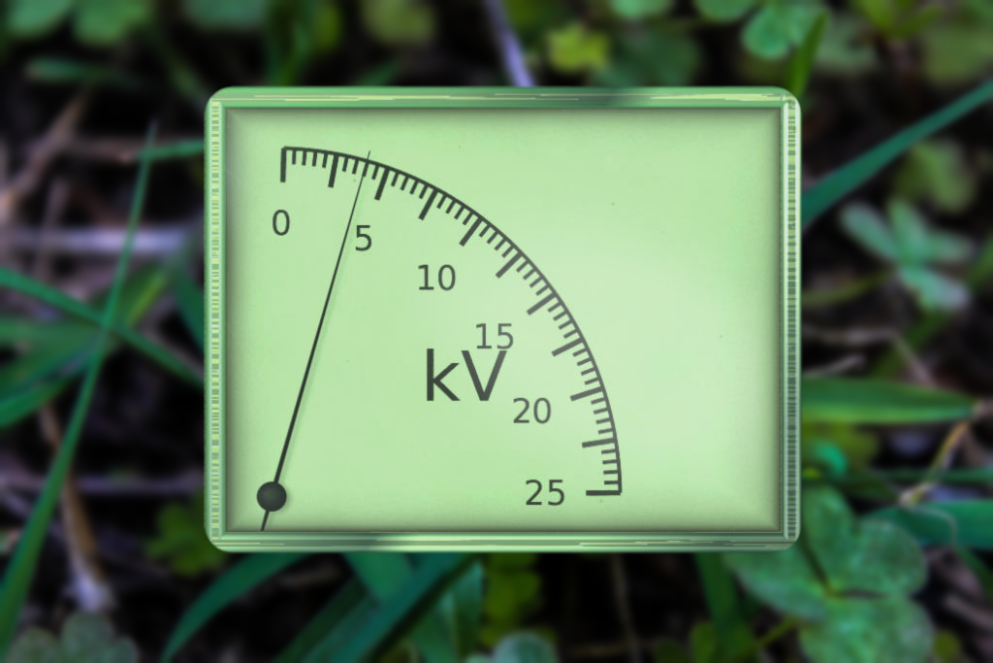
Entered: 4 kV
